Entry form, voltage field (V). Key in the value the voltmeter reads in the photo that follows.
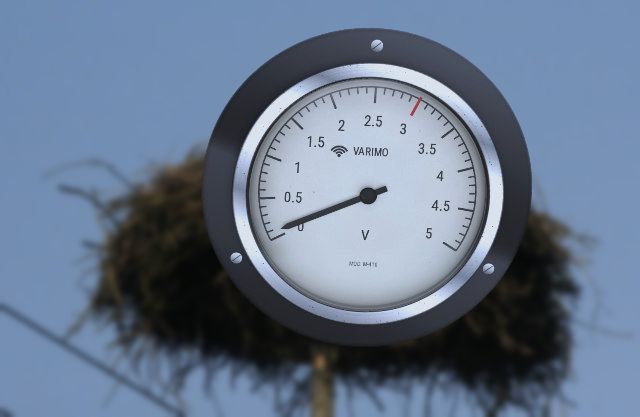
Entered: 0.1 V
